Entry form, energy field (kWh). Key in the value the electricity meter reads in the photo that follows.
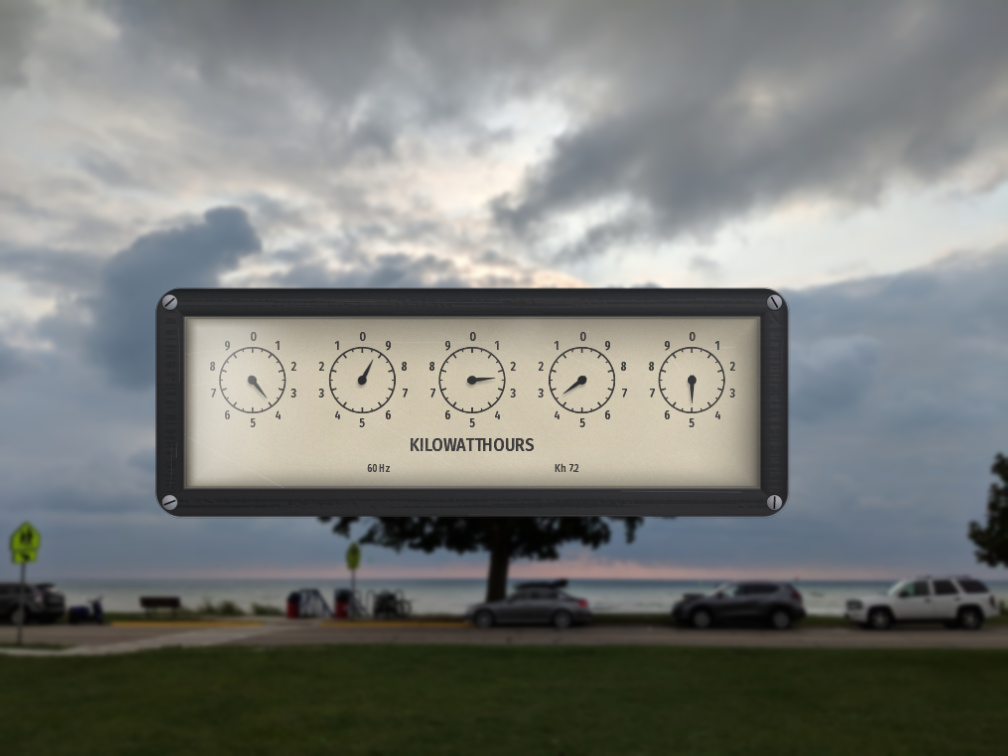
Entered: 39235 kWh
